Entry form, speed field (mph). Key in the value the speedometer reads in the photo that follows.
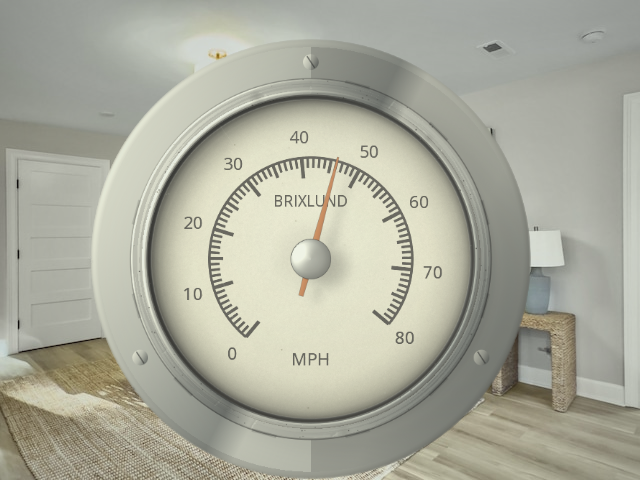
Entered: 46 mph
